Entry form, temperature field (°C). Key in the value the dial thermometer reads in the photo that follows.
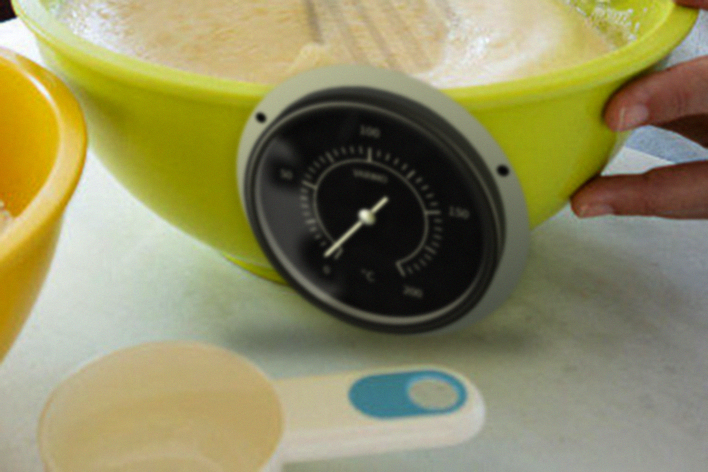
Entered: 5 °C
